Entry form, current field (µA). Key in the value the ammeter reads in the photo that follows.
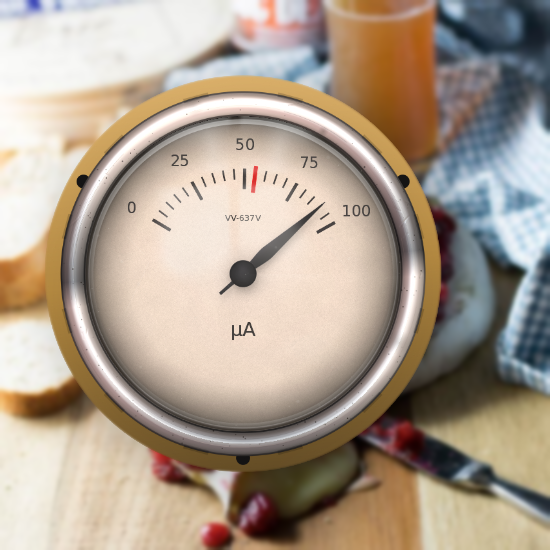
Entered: 90 µA
